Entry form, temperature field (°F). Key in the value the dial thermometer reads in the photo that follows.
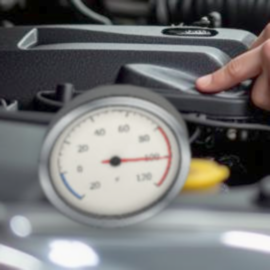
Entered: 100 °F
